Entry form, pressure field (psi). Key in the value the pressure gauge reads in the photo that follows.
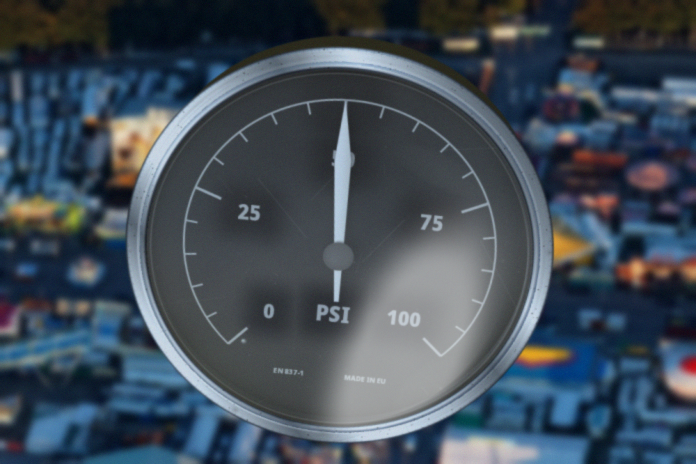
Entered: 50 psi
